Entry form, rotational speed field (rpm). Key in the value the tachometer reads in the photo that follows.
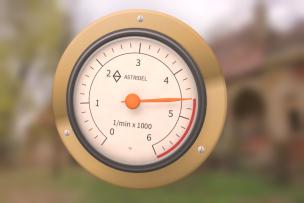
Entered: 4600 rpm
